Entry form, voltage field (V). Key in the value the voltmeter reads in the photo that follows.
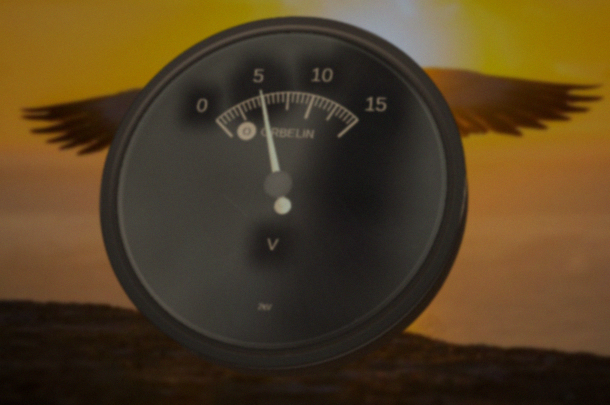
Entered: 5 V
